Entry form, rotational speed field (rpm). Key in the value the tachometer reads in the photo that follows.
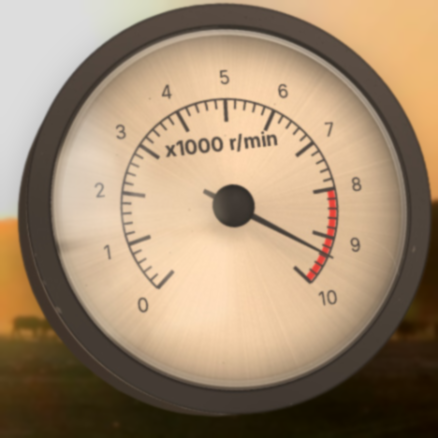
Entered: 9400 rpm
